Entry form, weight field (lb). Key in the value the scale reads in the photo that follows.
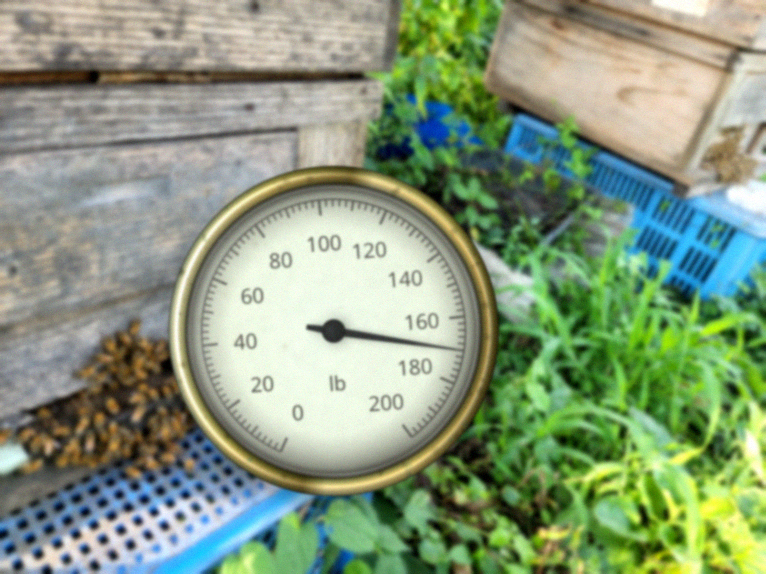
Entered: 170 lb
